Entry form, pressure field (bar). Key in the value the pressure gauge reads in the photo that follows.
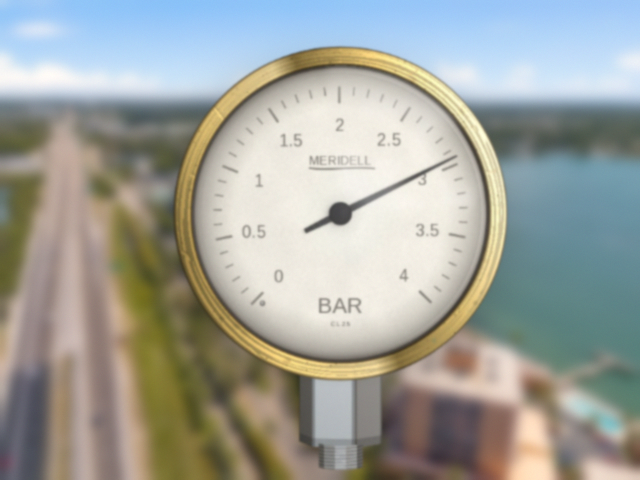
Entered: 2.95 bar
